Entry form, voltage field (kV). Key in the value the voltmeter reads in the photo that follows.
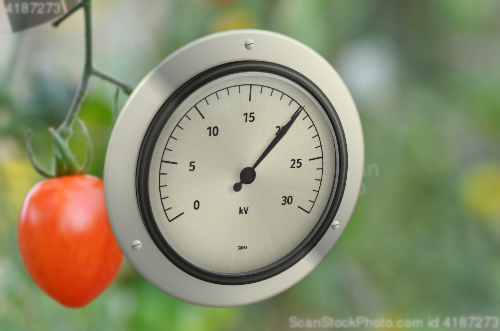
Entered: 20 kV
